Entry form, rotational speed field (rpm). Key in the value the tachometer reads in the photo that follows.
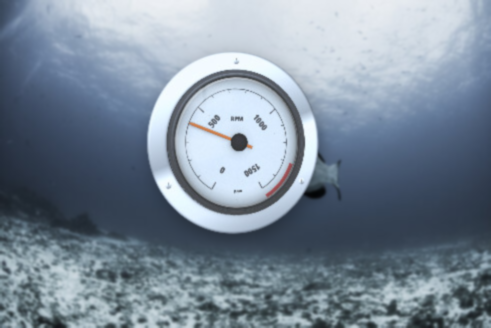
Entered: 400 rpm
